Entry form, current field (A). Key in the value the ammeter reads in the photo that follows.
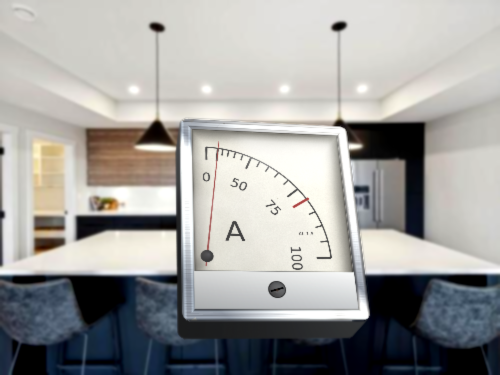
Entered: 25 A
